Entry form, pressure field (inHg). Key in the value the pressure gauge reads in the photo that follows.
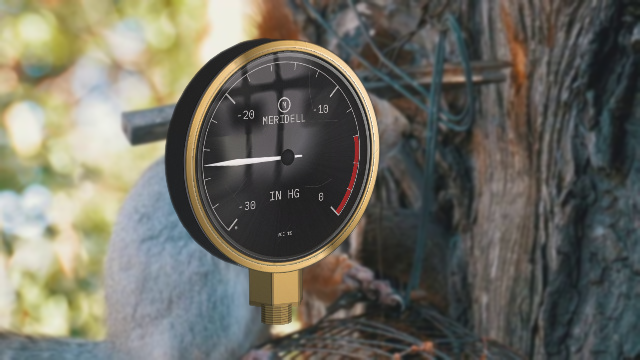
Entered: -25 inHg
